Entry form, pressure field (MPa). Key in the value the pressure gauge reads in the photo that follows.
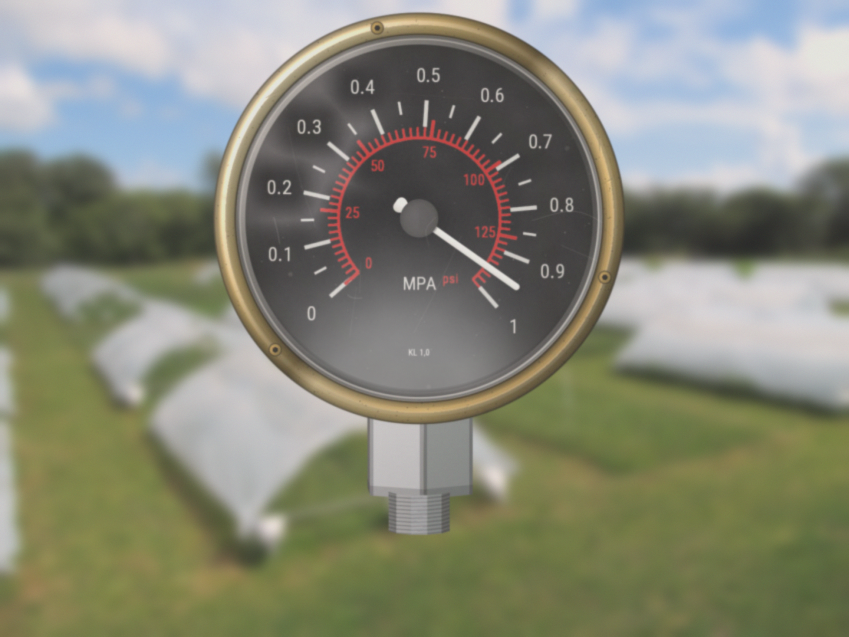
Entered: 0.95 MPa
